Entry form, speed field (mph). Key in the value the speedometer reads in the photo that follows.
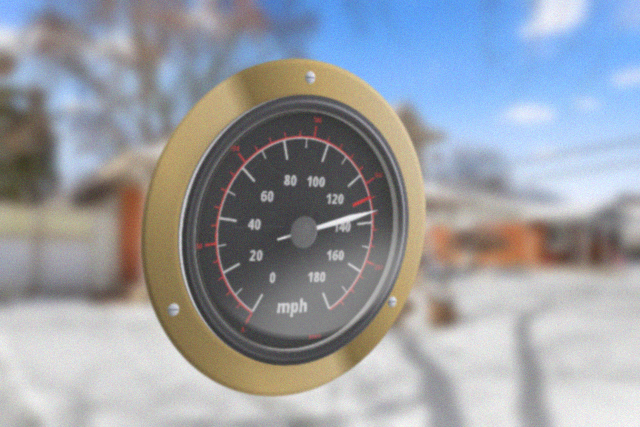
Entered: 135 mph
